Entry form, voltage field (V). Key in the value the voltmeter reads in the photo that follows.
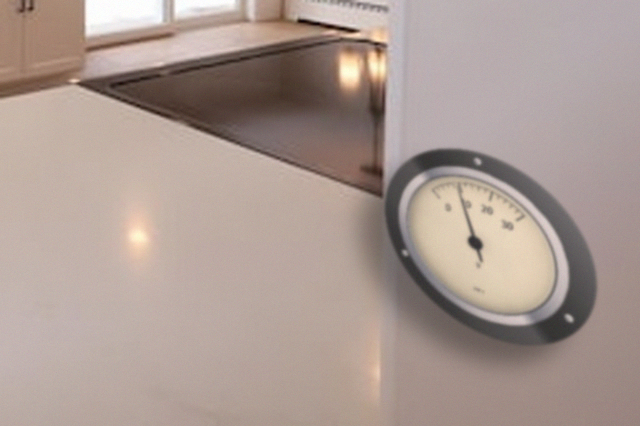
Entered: 10 V
